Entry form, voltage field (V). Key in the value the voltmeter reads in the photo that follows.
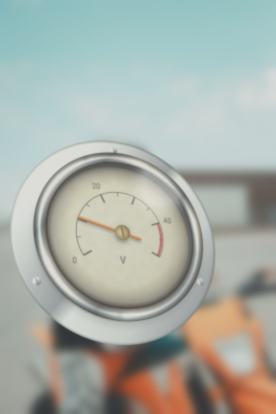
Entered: 10 V
